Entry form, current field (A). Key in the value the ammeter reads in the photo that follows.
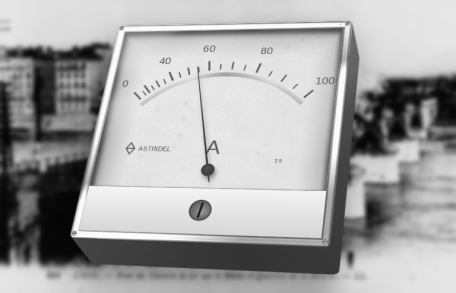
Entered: 55 A
